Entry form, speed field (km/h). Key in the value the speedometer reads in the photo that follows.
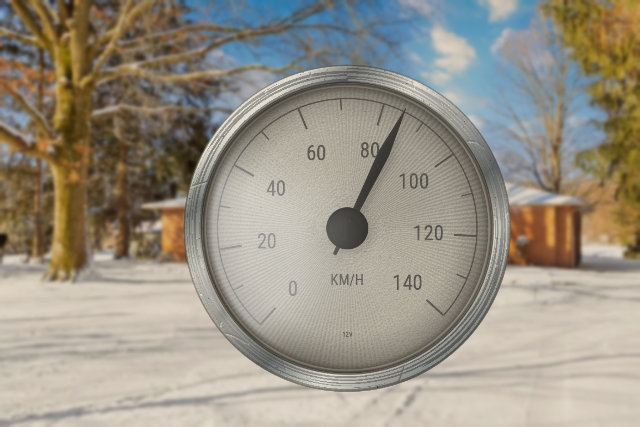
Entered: 85 km/h
